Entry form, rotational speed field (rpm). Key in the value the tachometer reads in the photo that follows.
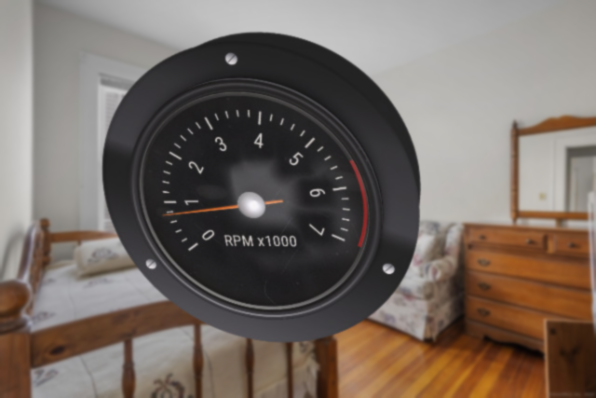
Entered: 800 rpm
